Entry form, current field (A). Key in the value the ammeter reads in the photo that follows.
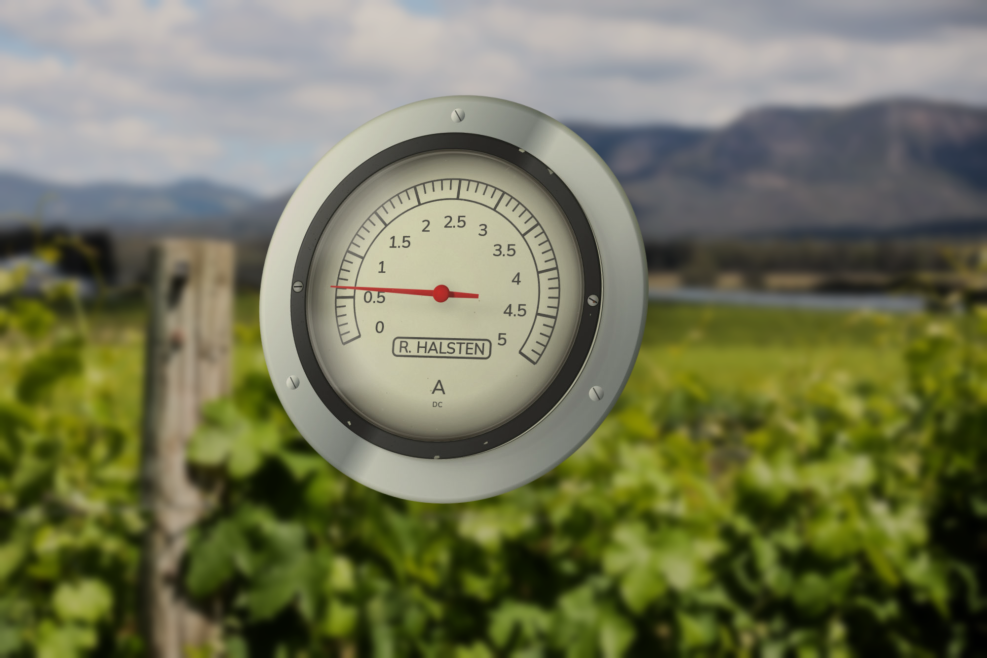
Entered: 0.6 A
